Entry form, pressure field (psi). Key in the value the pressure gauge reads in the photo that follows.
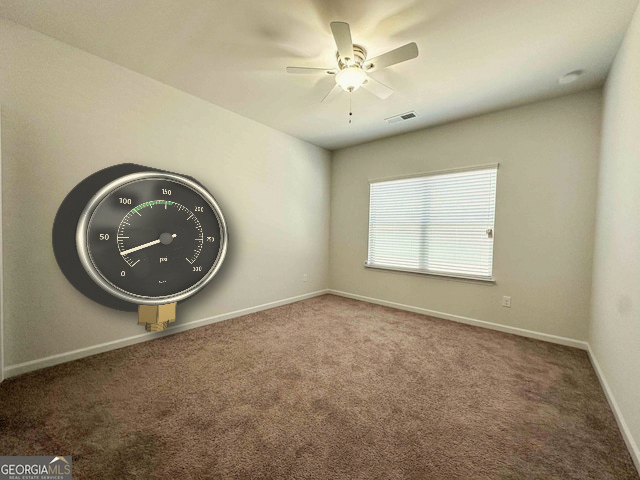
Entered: 25 psi
